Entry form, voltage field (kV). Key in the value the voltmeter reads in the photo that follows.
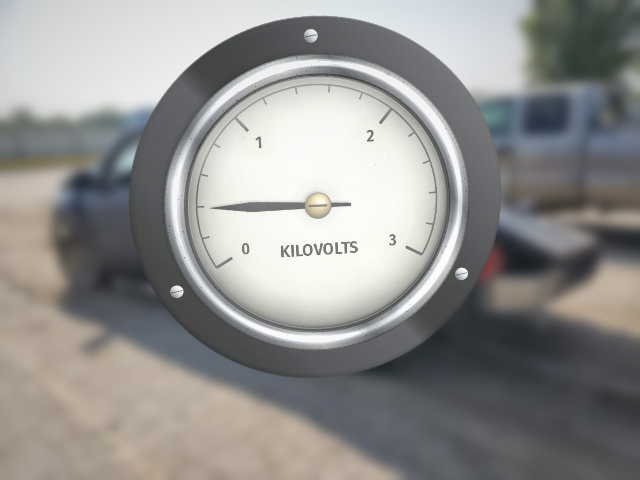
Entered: 0.4 kV
